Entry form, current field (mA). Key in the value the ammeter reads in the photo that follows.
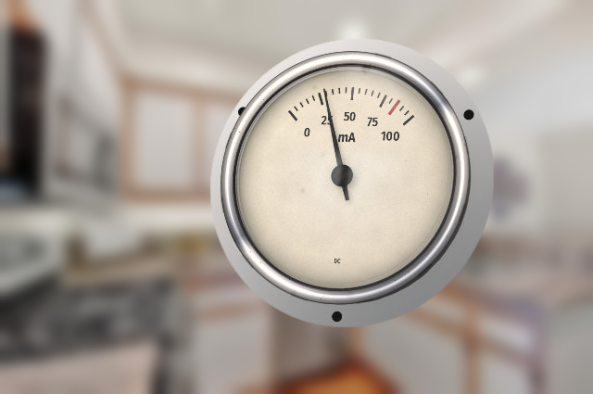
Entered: 30 mA
